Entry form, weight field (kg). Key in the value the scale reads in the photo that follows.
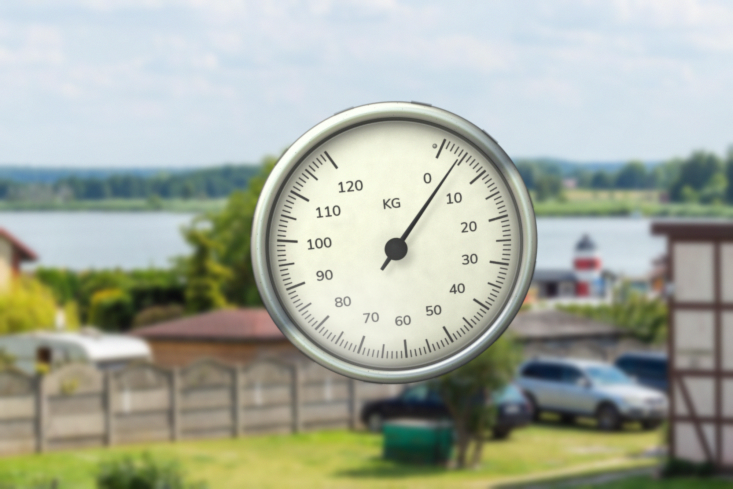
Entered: 4 kg
